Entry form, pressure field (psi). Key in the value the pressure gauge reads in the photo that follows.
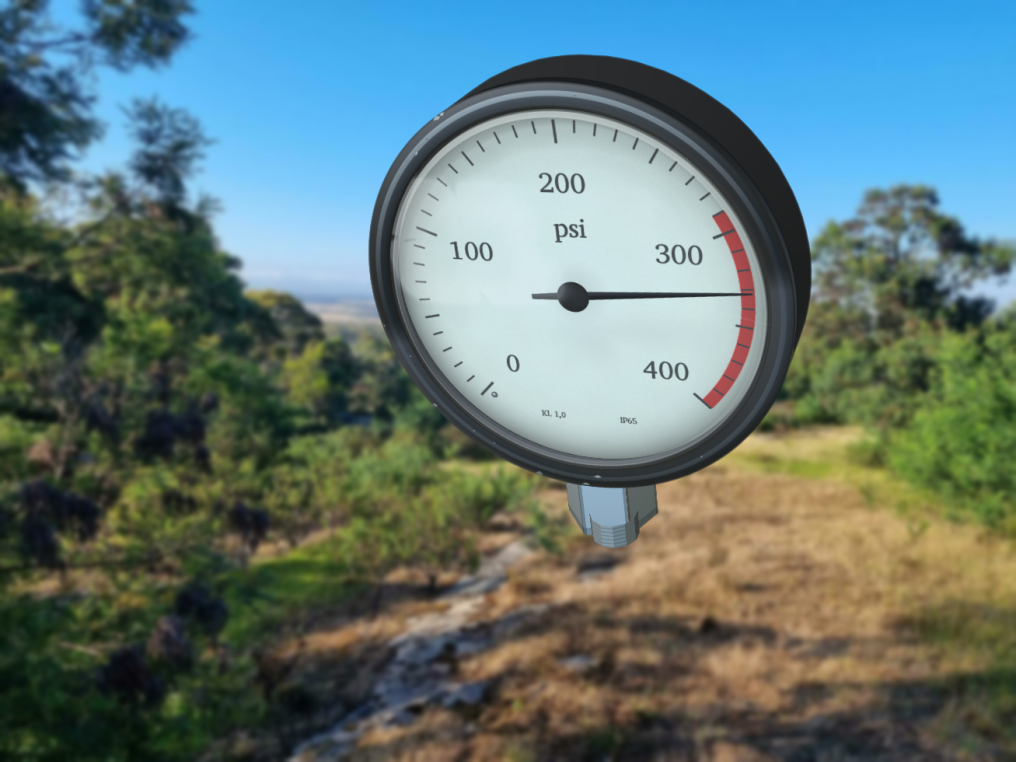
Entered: 330 psi
